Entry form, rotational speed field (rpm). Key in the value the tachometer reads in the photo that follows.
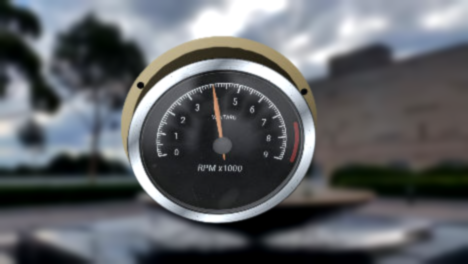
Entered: 4000 rpm
